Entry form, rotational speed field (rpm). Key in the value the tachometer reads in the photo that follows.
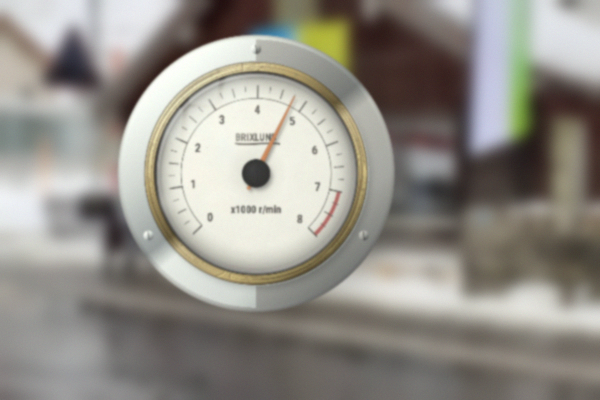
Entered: 4750 rpm
